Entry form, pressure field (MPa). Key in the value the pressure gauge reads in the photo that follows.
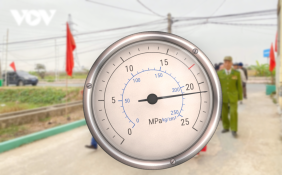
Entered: 21 MPa
